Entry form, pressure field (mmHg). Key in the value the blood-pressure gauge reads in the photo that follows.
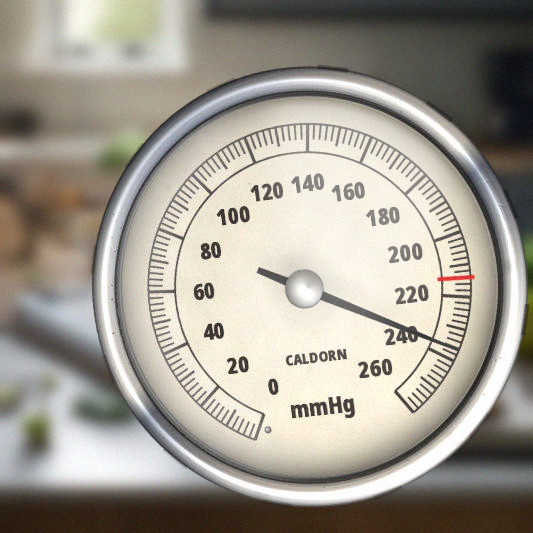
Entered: 236 mmHg
